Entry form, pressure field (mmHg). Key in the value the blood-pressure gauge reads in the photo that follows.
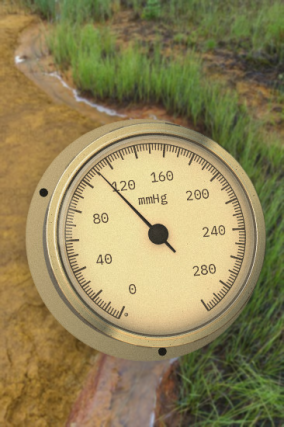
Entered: 110 mmHg
